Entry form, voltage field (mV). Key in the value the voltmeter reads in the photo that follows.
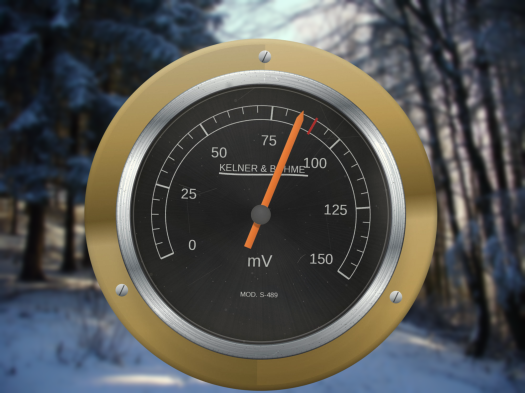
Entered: 85 mV
